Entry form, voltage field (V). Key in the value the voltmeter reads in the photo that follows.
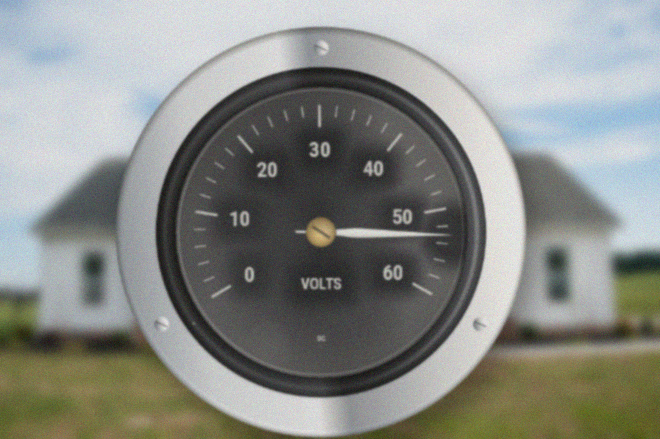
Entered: 53 V
